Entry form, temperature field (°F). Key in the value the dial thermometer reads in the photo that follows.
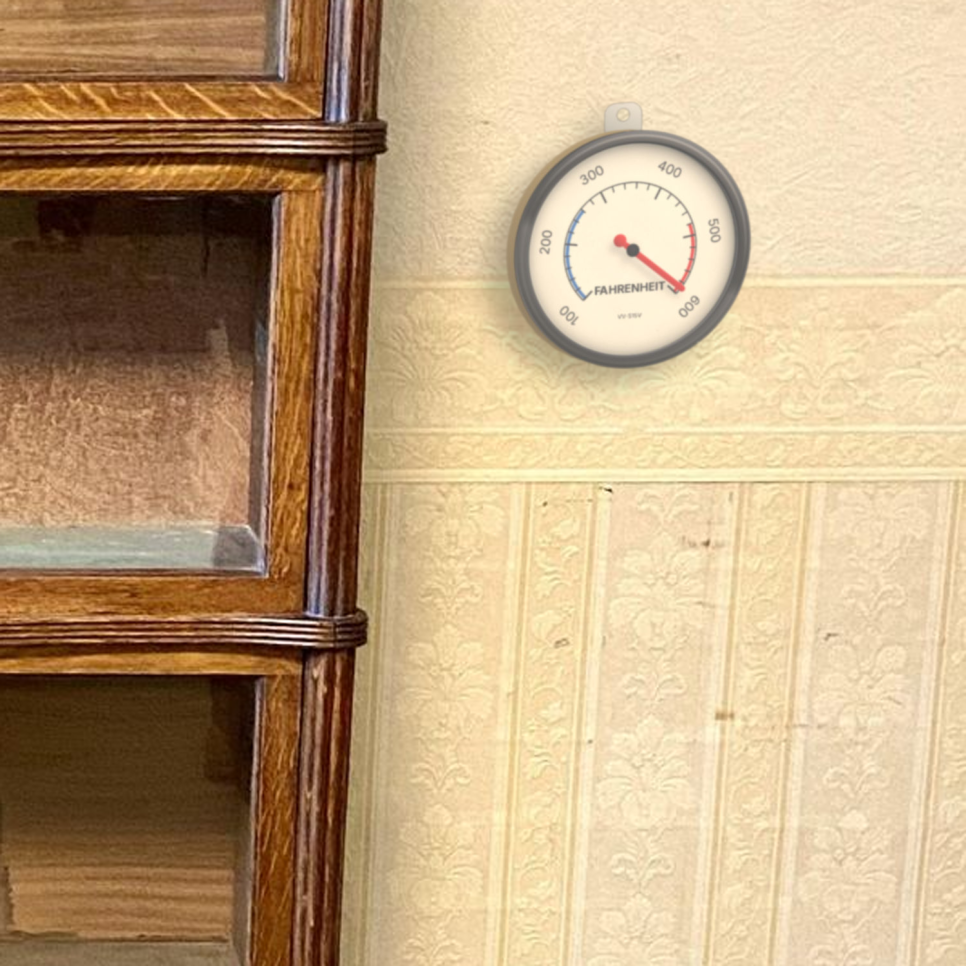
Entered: 590 °F
